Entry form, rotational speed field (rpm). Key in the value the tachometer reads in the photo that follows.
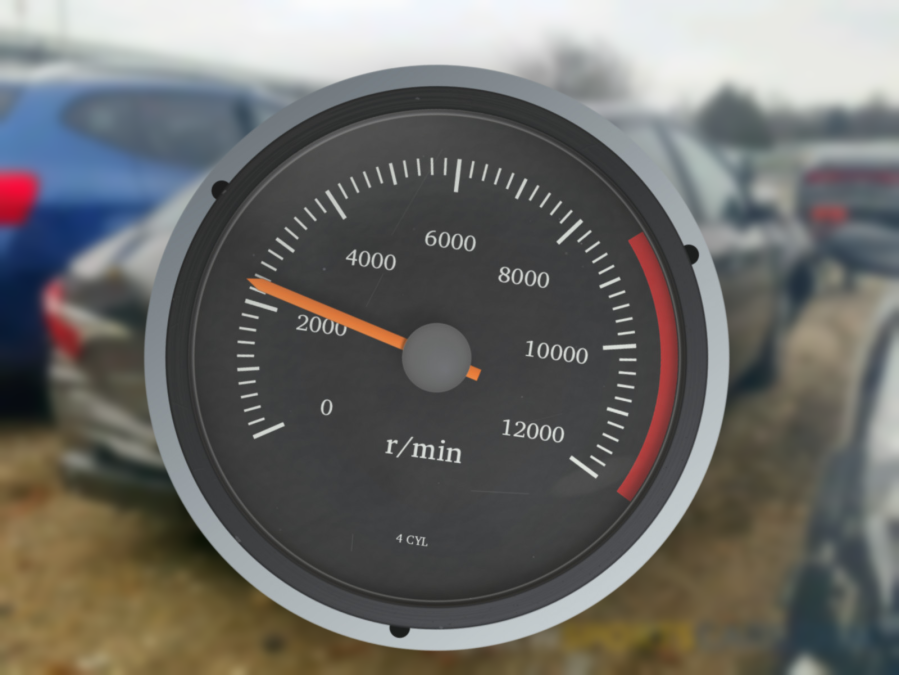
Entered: 2300 rpm
